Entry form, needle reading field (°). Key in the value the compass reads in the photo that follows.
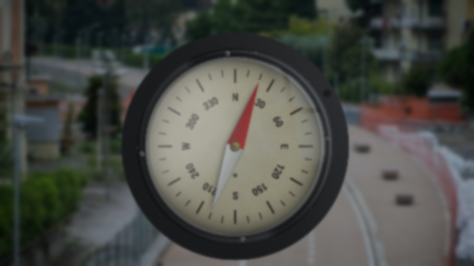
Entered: 20 °
